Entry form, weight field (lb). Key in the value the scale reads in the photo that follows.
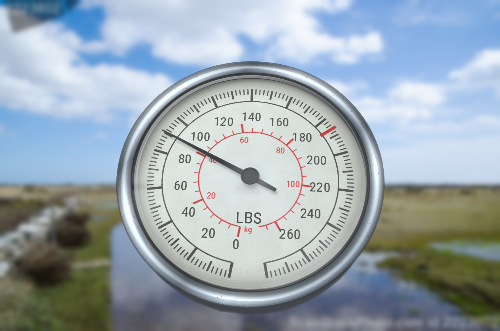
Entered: 90 lb
